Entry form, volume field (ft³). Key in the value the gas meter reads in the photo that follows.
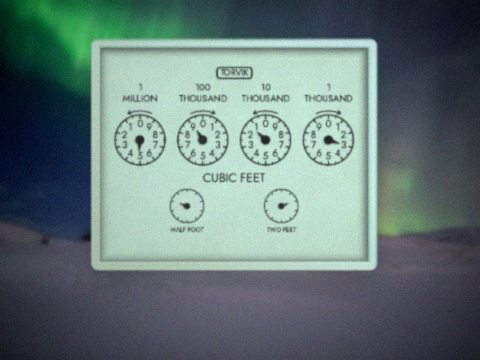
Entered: 491300 ft³
